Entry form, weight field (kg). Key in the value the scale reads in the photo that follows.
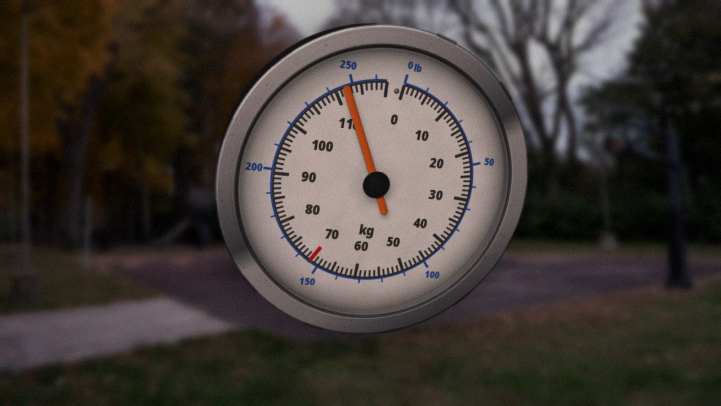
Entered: 112 kg
